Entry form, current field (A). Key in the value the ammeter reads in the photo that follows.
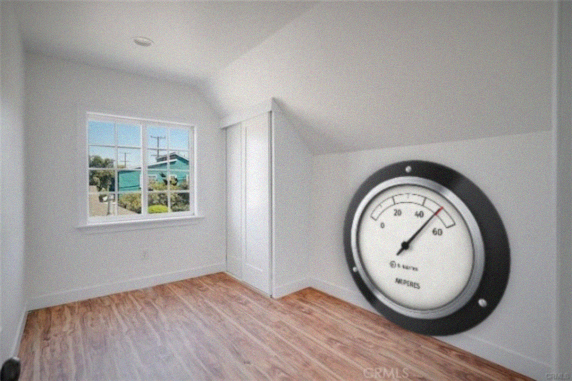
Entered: 50 A
